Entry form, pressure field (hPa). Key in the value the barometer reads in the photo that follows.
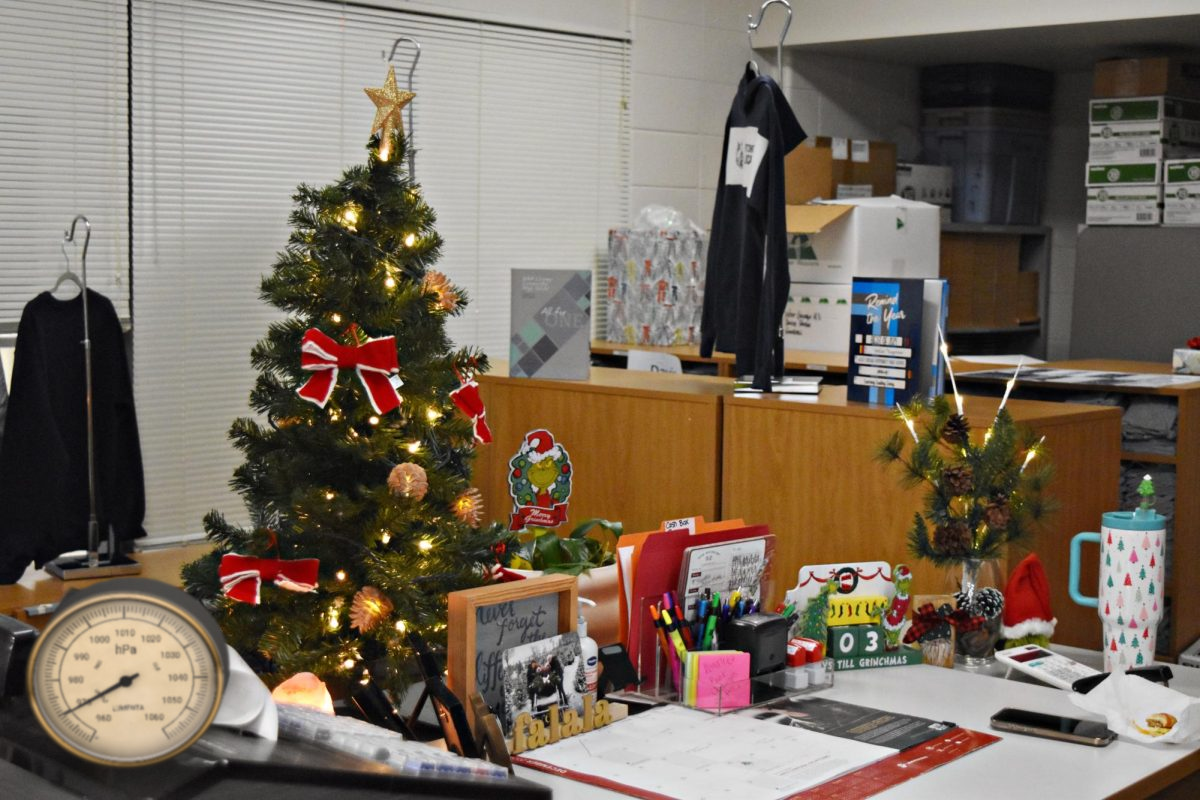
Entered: 970 hPa
